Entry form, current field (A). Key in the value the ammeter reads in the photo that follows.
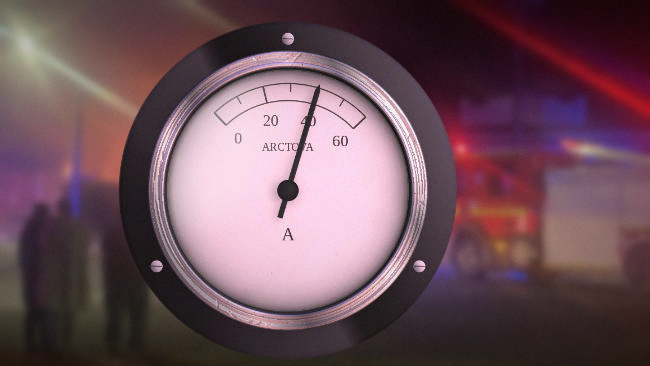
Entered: 40 A
